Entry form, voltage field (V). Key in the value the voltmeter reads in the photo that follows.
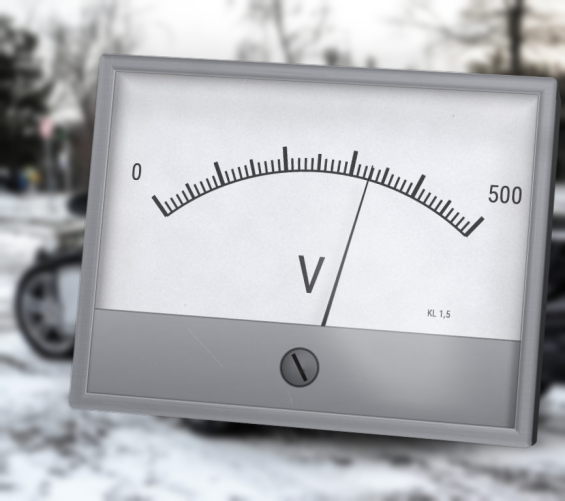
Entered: 330 V
